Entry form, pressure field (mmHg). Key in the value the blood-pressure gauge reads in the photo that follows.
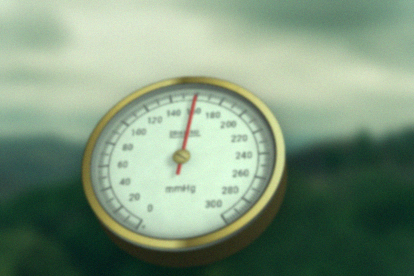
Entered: 160 mmHg
